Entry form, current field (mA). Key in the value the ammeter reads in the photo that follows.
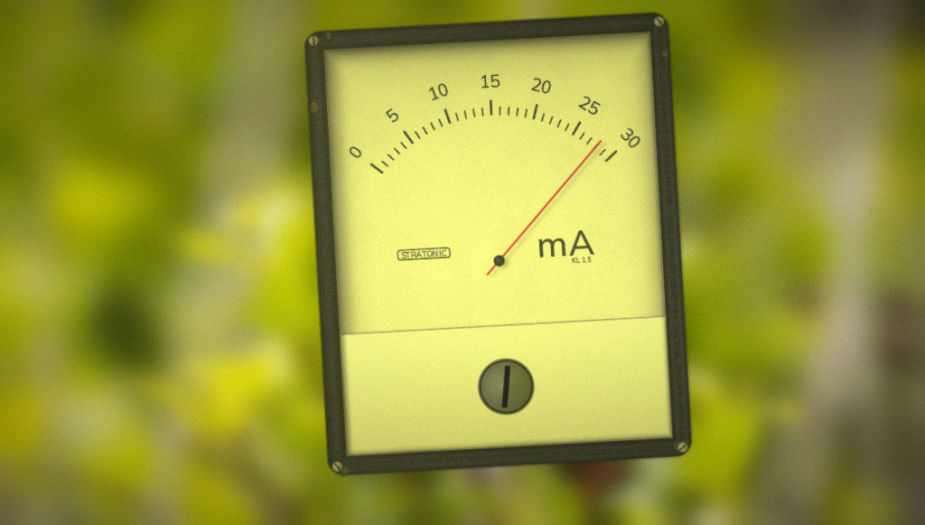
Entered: 28 mA
